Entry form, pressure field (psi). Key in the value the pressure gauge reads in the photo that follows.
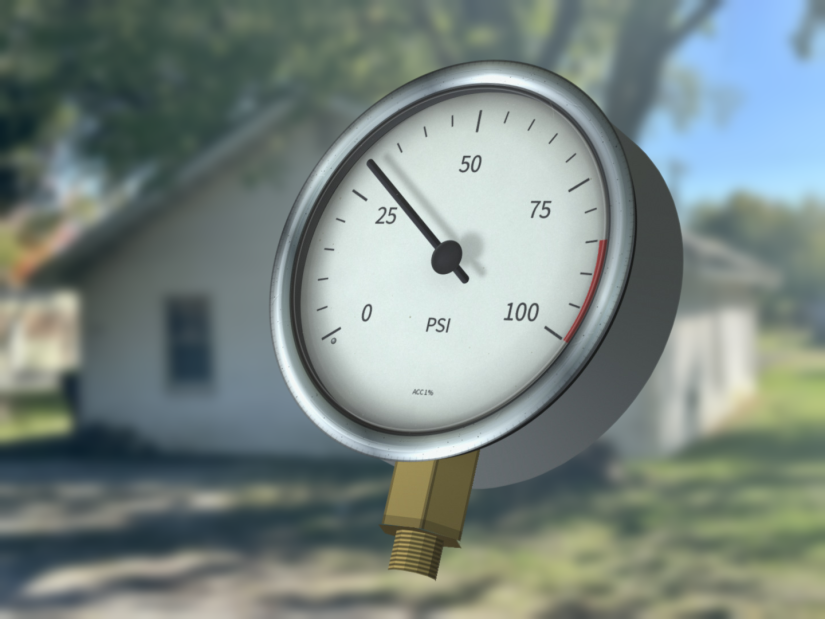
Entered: 30 psi
